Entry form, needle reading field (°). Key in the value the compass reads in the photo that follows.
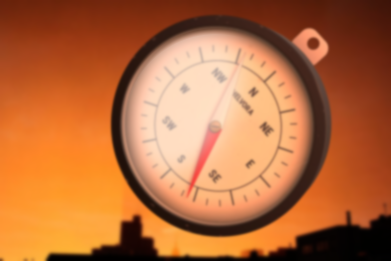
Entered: 155 °
